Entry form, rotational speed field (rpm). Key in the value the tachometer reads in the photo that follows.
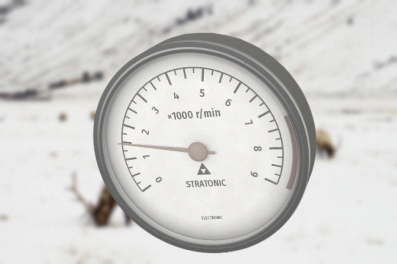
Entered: 1500 rpm
